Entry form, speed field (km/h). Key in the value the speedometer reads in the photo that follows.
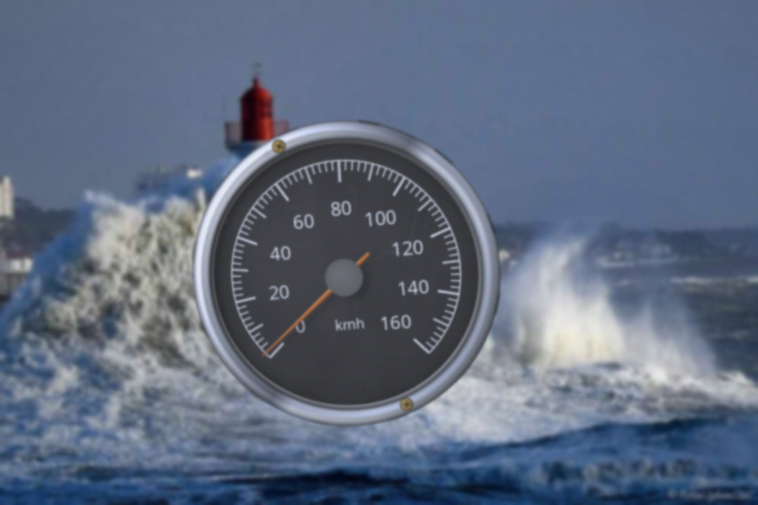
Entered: 2 km/h
